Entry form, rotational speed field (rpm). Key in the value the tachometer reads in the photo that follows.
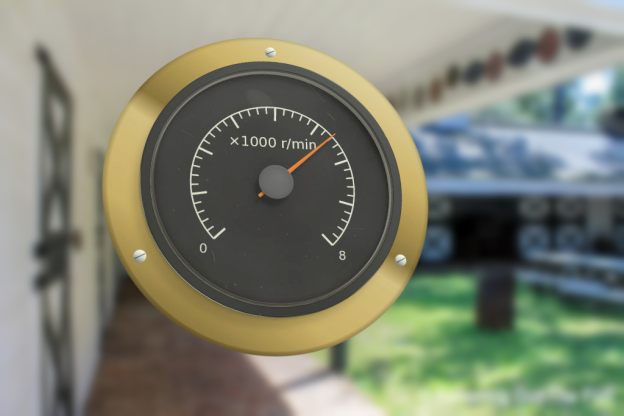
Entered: 5400 rpm
